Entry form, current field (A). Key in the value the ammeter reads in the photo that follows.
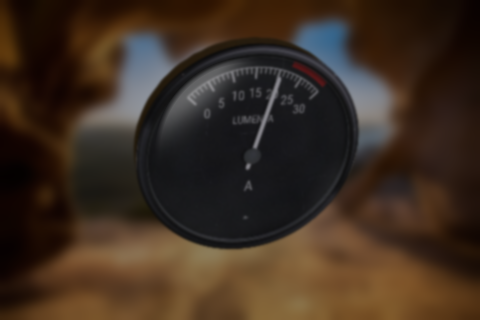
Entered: 20 A
